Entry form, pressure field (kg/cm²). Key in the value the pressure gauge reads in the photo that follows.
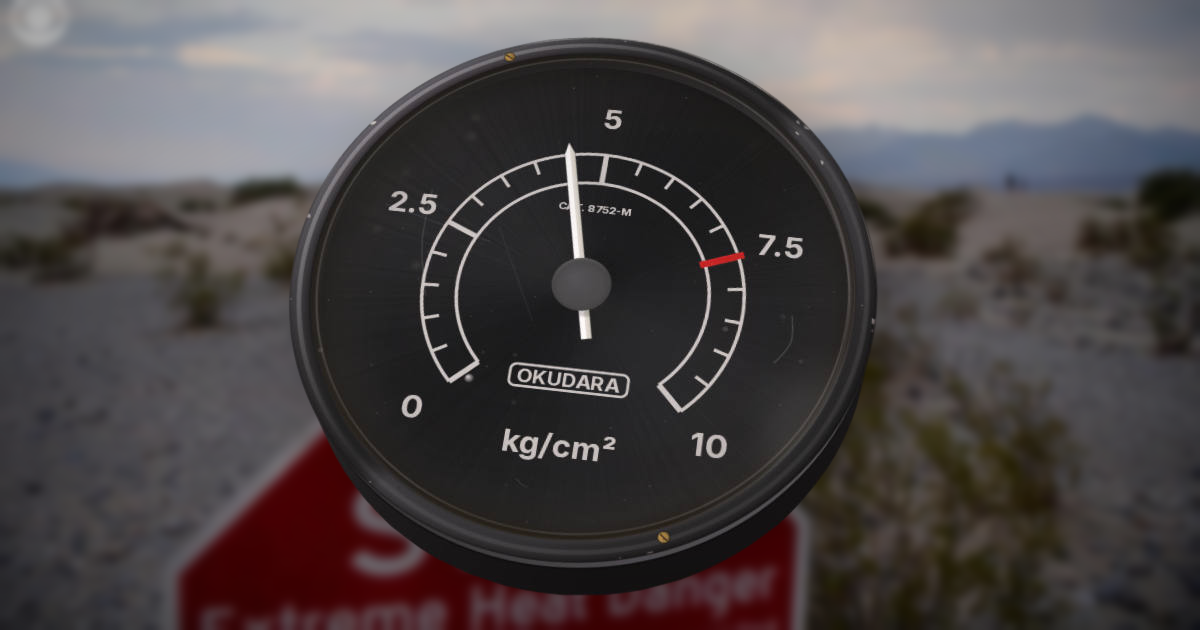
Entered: 4.5 kg/cm²
